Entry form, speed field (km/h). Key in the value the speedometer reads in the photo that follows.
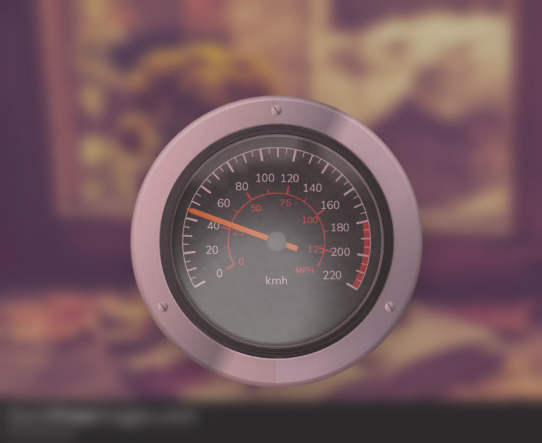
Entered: 45 km/h
